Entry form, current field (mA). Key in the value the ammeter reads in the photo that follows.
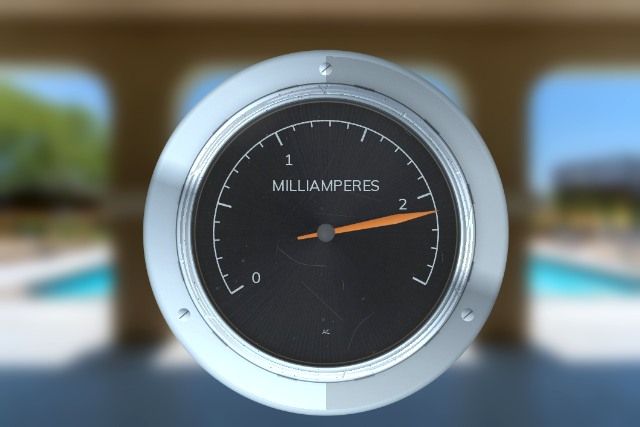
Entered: 2.1 mA
